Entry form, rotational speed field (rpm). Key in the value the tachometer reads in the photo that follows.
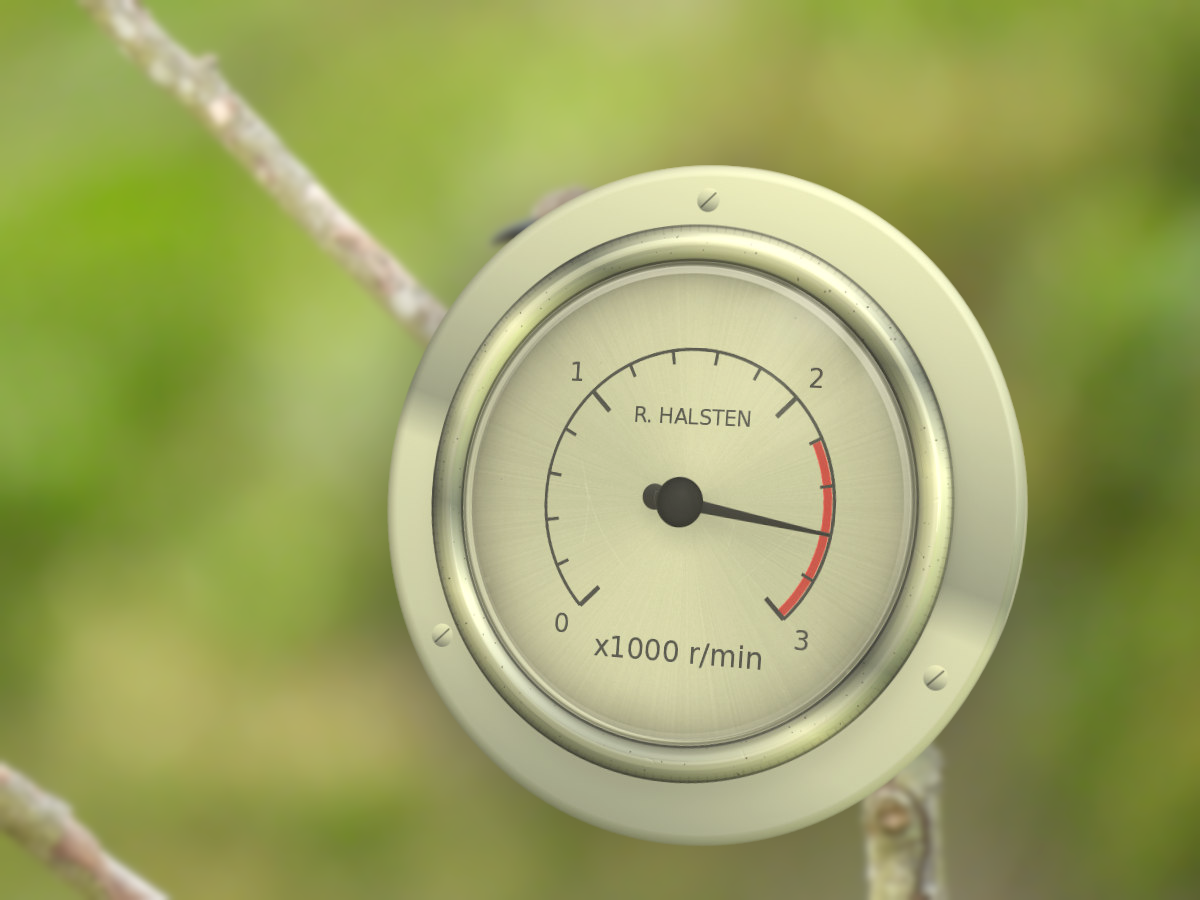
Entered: 2600 rpm
